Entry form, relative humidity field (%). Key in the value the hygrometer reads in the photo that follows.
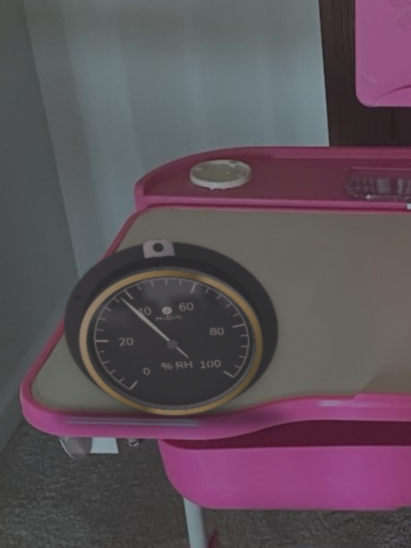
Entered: 38 %
